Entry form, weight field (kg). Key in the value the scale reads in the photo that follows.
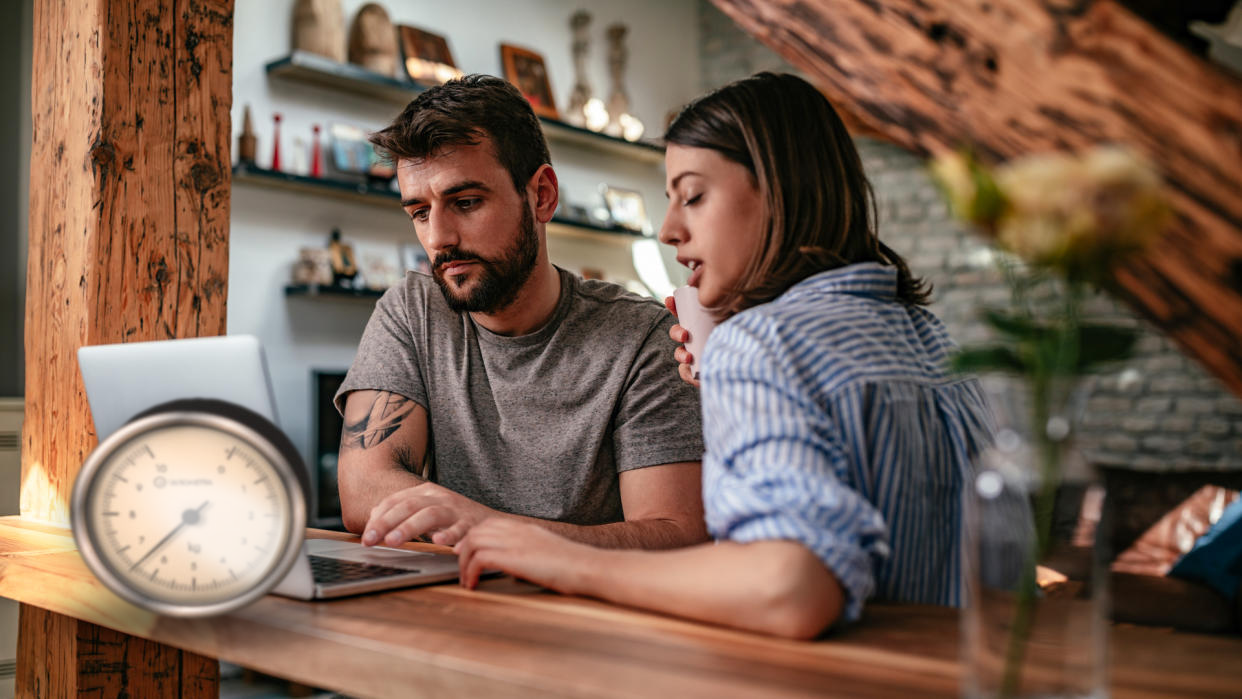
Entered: 6.5 kg
